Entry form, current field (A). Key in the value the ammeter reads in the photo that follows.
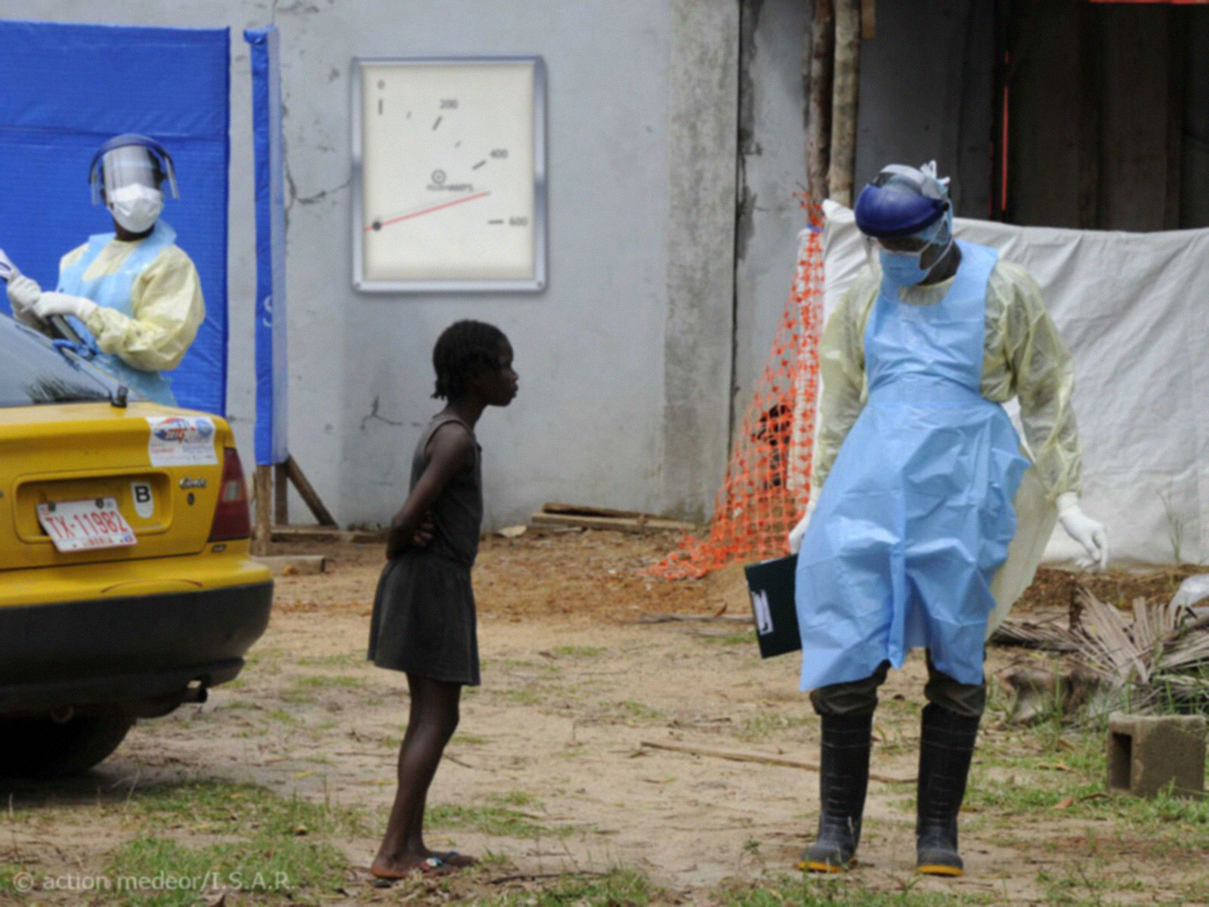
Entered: 500 A
